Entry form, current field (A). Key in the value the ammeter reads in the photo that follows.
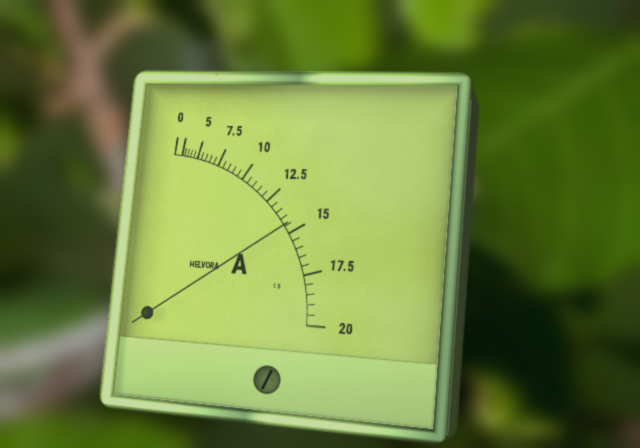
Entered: 14.5 A
